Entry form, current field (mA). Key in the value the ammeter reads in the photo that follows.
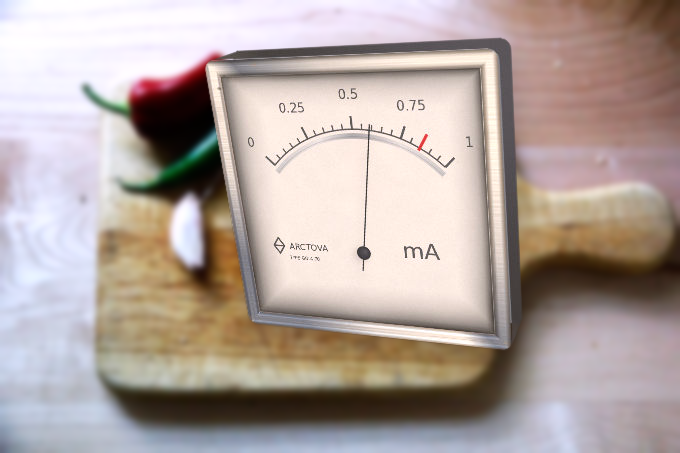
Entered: 0.6 mA
